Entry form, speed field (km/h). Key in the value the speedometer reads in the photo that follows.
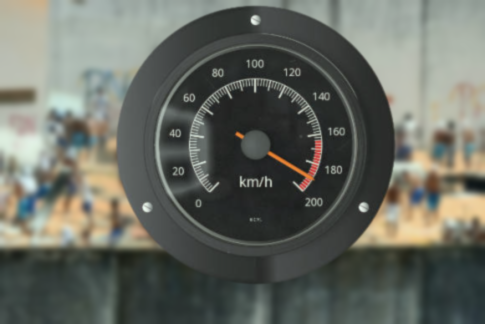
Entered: 190 km/h
